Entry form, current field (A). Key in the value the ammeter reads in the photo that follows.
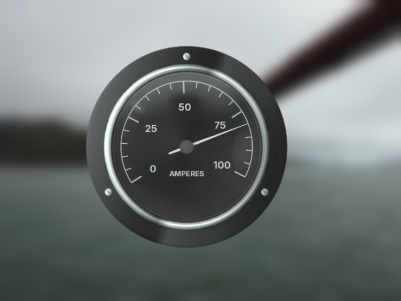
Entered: 80 A
